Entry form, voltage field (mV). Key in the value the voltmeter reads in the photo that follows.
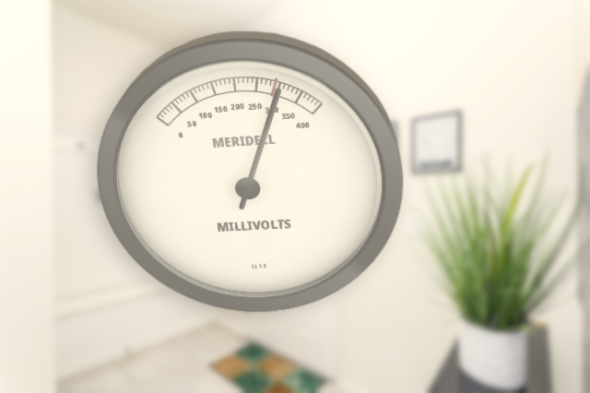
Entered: 300 mV
